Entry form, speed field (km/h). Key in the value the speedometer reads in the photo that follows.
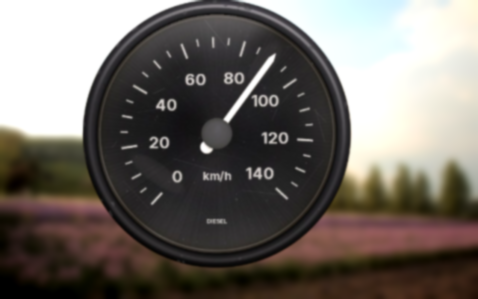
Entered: 90 km/h
